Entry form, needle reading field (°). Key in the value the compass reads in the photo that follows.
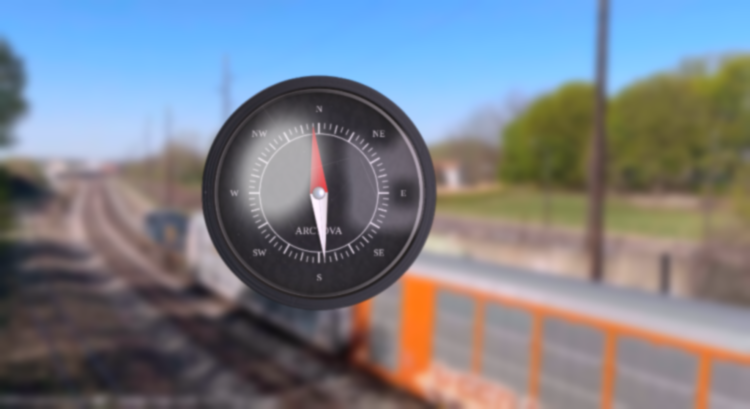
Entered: 355 °
